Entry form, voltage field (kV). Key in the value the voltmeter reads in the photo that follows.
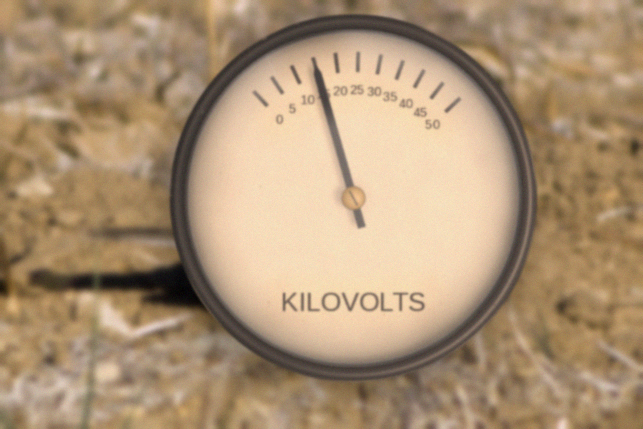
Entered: 15 kV
